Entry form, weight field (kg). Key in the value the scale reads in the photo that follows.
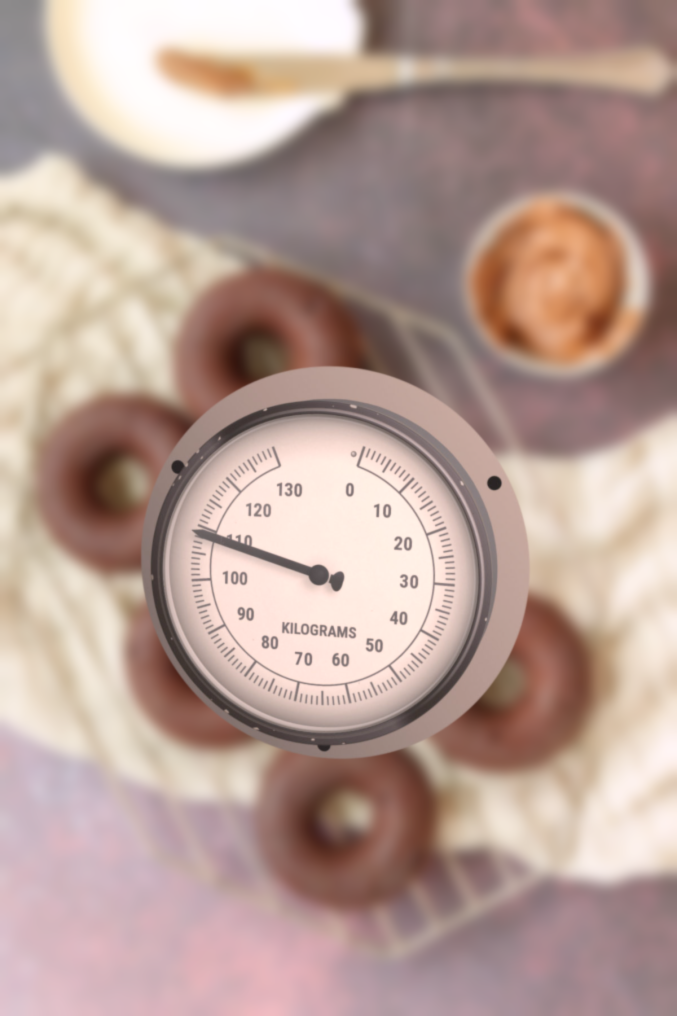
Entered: 109 kg
